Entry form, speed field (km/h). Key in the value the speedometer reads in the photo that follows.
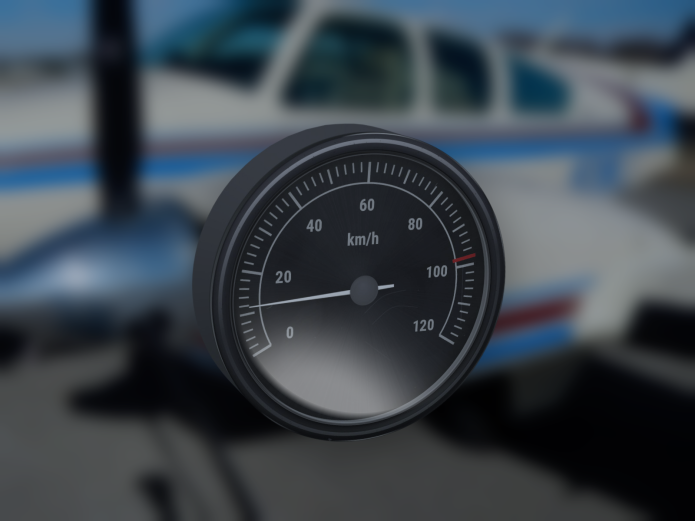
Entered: 12 km/h
